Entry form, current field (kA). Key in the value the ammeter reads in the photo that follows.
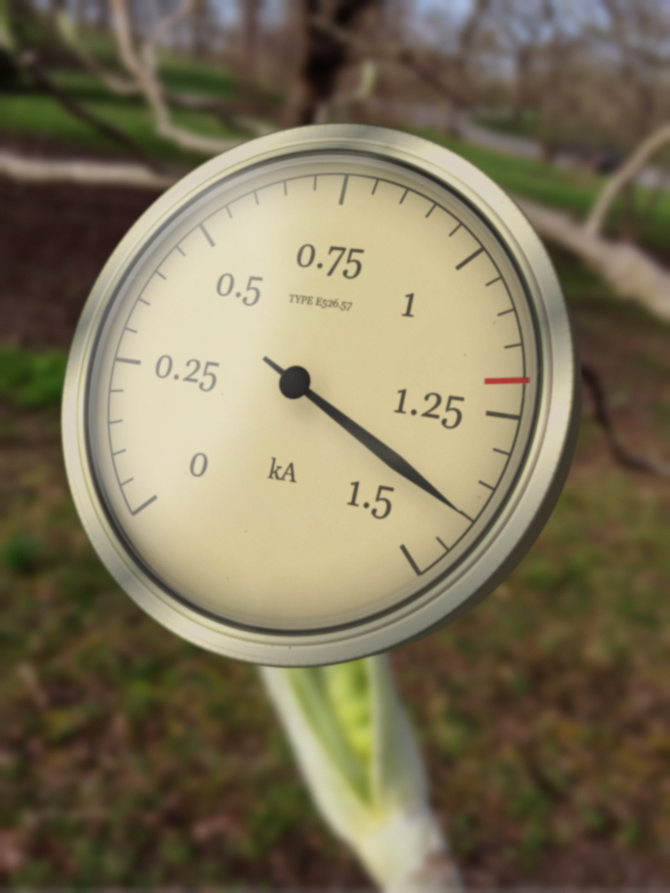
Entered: 1.4 kA
